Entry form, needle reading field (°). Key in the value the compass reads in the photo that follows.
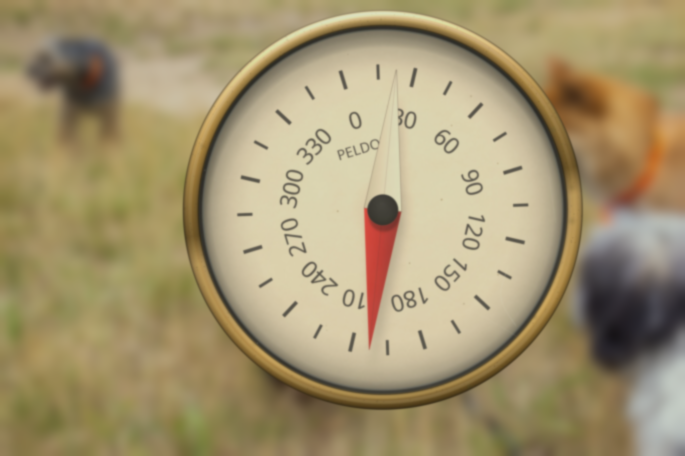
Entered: 202.5 °
